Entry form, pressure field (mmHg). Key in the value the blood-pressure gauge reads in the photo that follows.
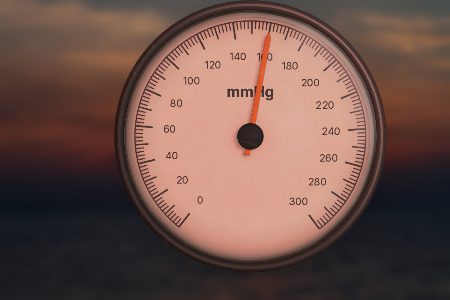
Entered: 160 mmHg
